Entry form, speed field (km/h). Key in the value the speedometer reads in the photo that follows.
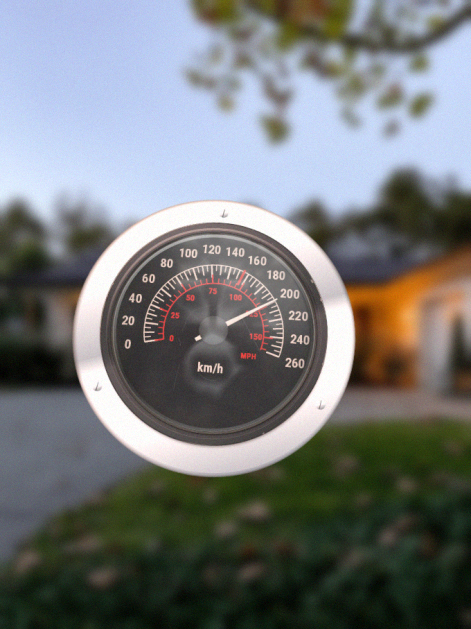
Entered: 200 km/h
